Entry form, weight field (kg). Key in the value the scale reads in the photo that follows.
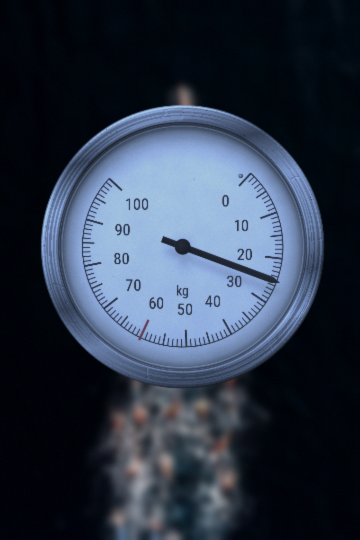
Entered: 25 kg
